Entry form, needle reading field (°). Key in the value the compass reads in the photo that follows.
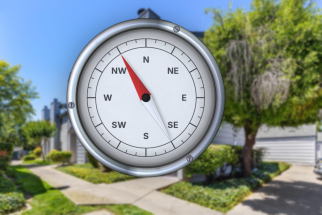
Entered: 330 °
